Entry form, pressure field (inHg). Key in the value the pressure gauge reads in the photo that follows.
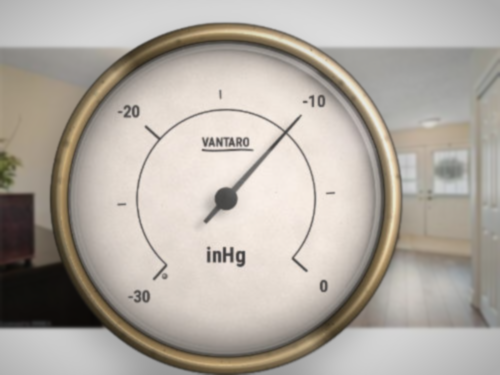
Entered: -10 inHg
